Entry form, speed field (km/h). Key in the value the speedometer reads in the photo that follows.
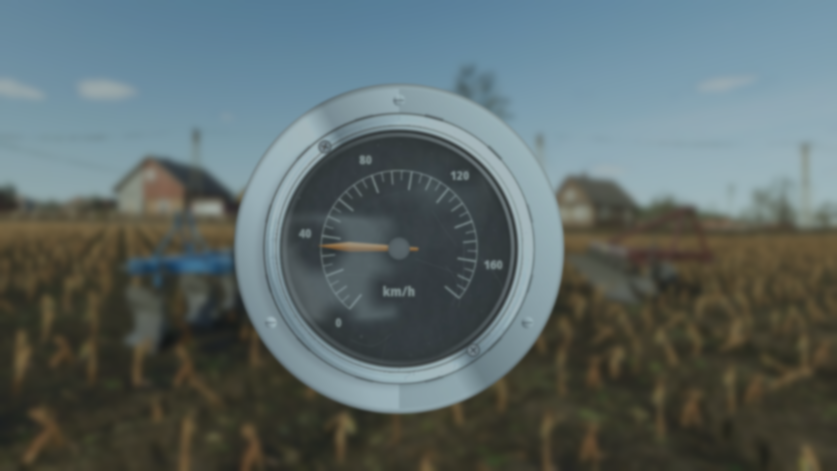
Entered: 35 km/h
